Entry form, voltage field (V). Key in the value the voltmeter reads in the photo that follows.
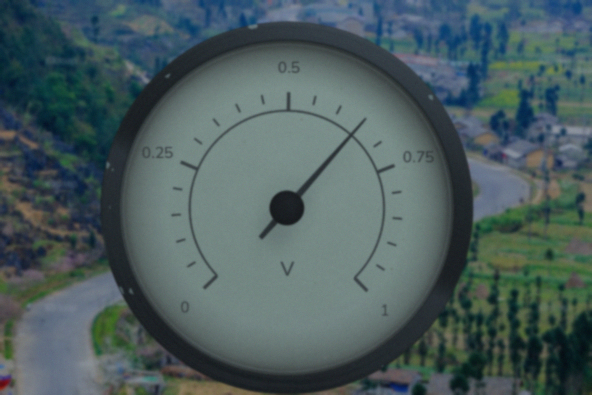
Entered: 0.65 V
